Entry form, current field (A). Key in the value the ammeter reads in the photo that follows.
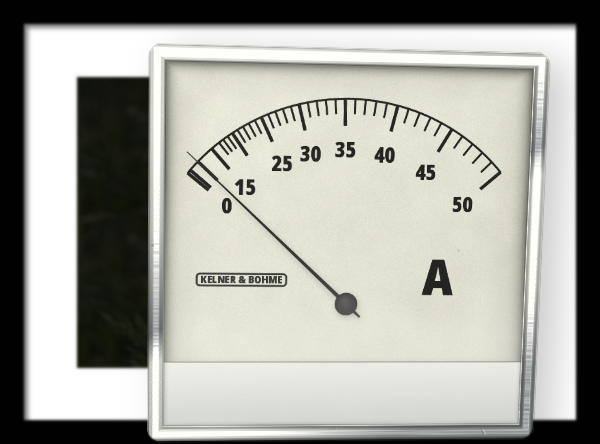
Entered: 10 A
